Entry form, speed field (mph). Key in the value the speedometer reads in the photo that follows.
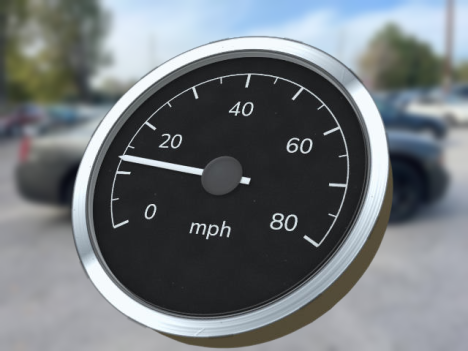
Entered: 12.5 mph
